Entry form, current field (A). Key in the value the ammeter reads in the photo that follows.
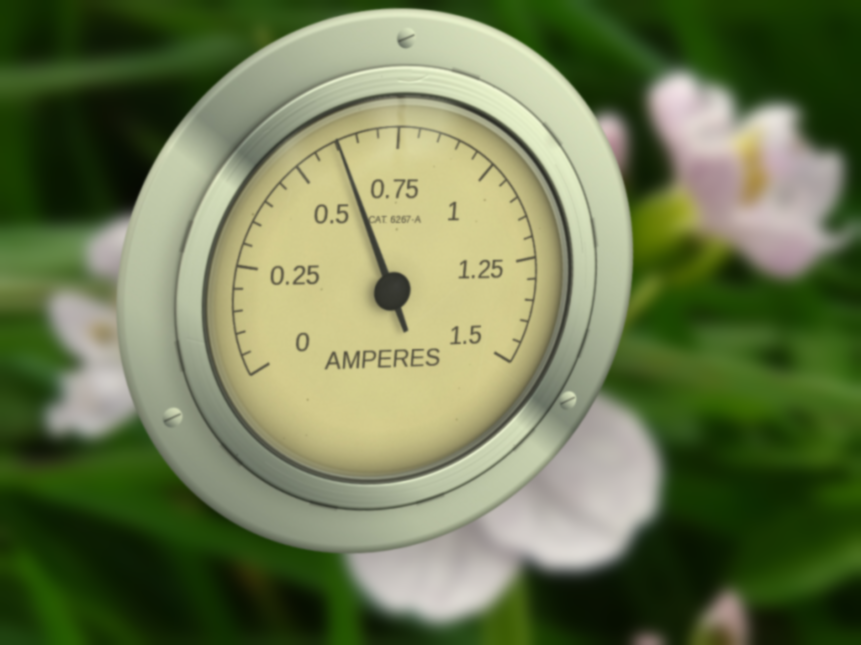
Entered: 0.6 A
